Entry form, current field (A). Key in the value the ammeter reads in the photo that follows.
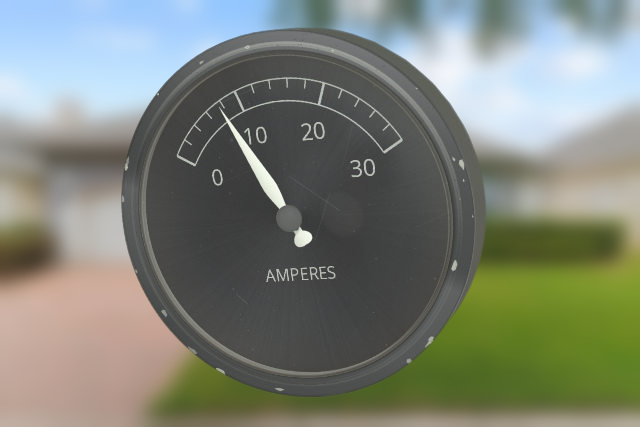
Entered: 8 A
